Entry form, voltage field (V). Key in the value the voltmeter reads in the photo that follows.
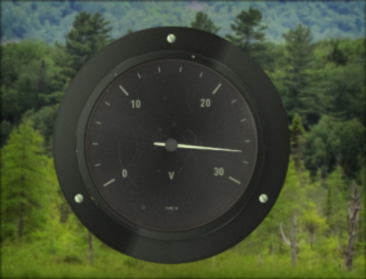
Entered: 27 V
